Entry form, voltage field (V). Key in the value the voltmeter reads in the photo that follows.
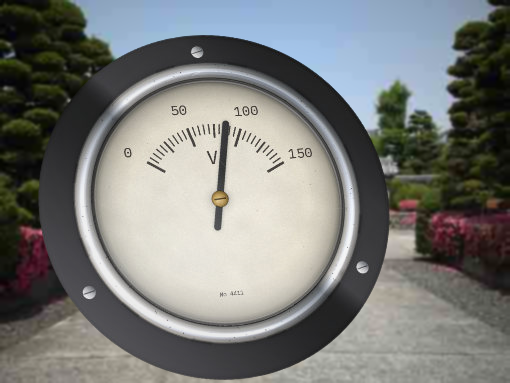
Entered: 85 V
